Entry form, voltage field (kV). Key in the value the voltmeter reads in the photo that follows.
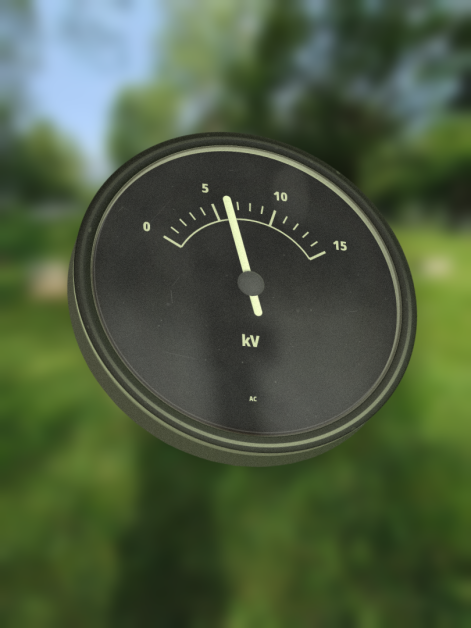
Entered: 6 kV
